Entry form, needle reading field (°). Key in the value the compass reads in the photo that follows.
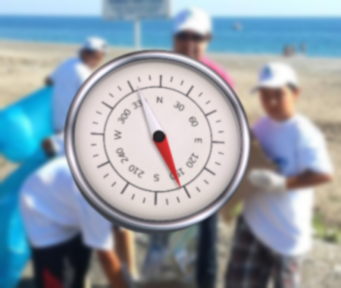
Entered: 155 °
